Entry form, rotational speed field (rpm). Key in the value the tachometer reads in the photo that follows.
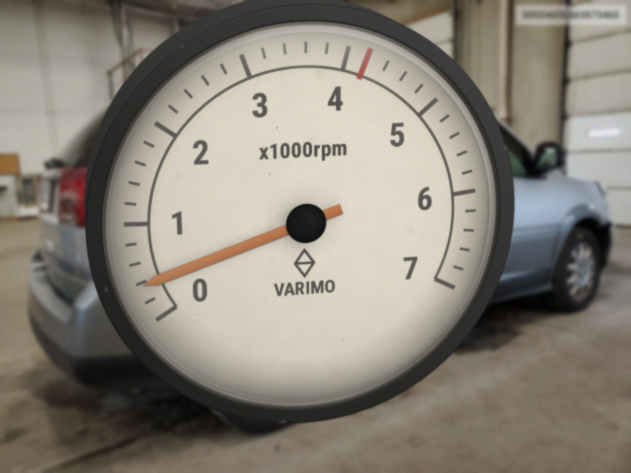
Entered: 400 rpm
